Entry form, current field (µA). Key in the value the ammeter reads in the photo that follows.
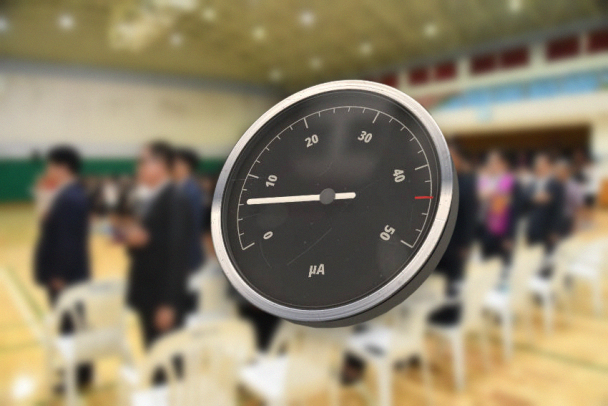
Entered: 6 µA
